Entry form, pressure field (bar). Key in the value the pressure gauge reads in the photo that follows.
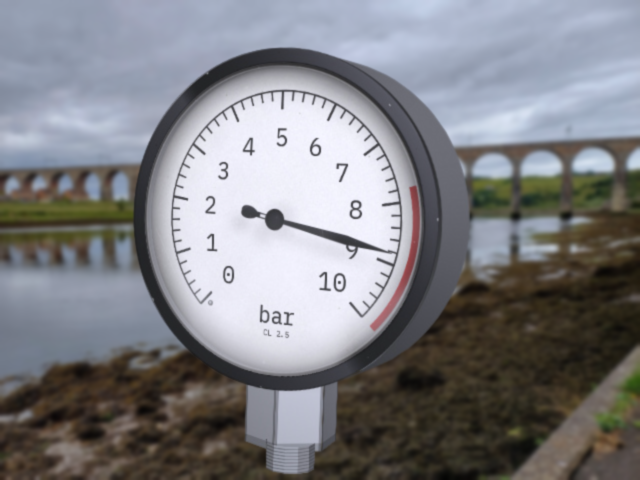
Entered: 8.8 bar
